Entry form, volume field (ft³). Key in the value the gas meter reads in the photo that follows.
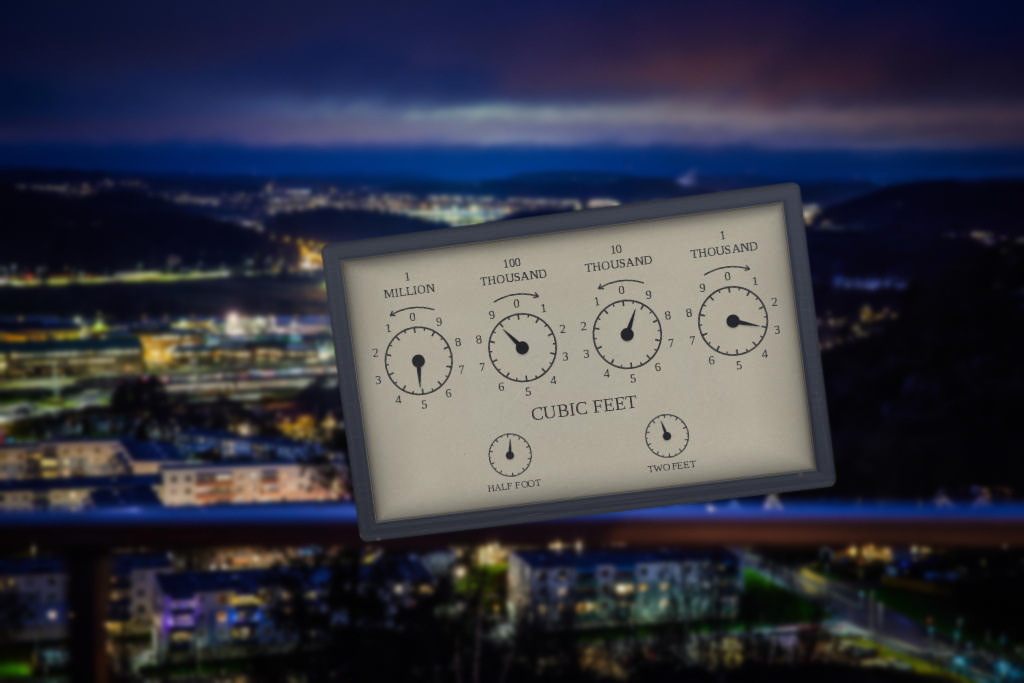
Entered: 489300 ft³
